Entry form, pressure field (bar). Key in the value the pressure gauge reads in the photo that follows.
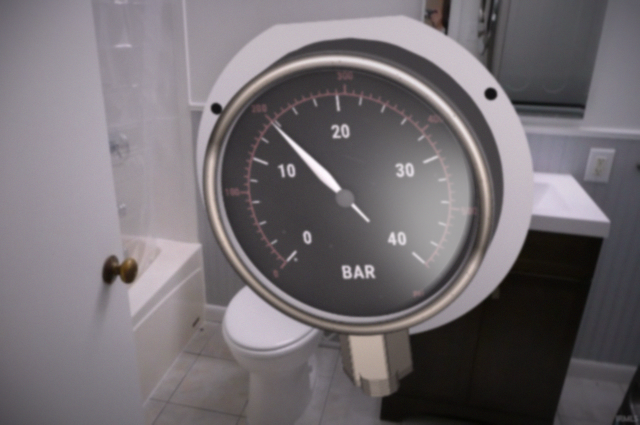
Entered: 14 bar
